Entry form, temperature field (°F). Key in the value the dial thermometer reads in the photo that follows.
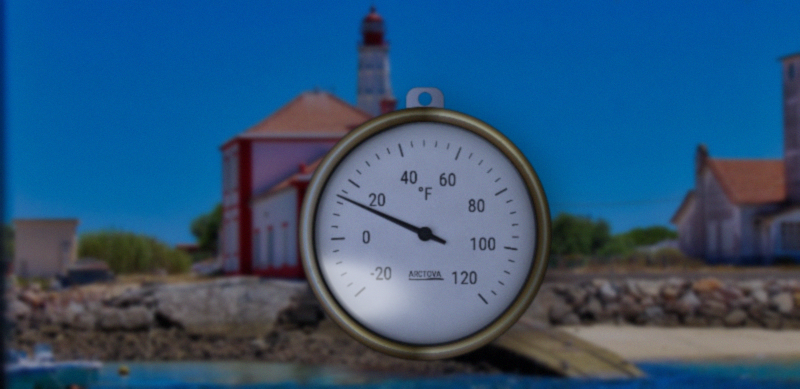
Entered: 14 °F
